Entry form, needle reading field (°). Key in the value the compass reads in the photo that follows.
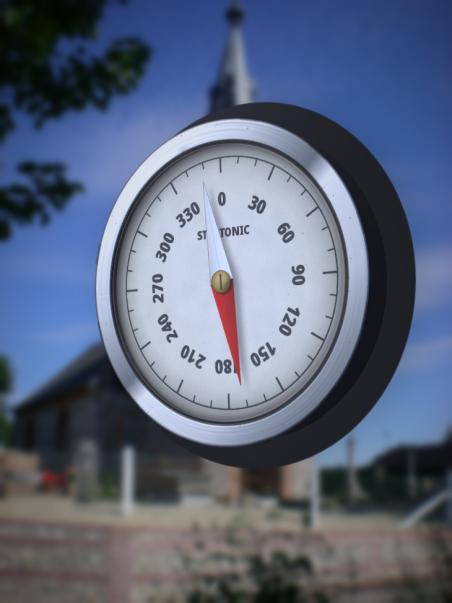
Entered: 170 °
